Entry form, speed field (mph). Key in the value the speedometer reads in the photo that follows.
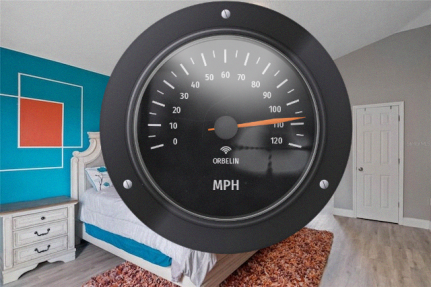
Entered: 107.5 mph
